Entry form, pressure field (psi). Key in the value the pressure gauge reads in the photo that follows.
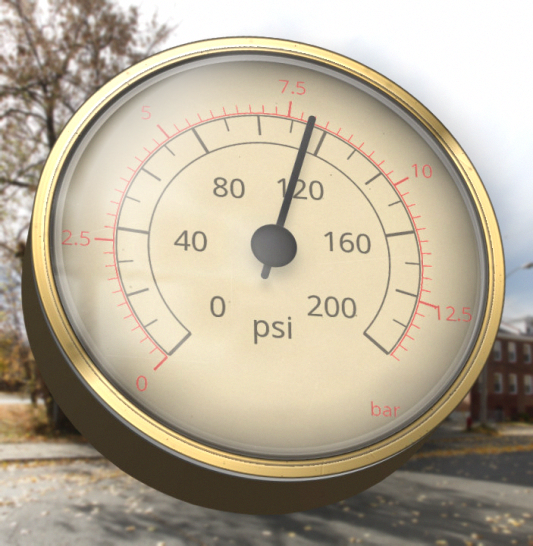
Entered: 115 psi
